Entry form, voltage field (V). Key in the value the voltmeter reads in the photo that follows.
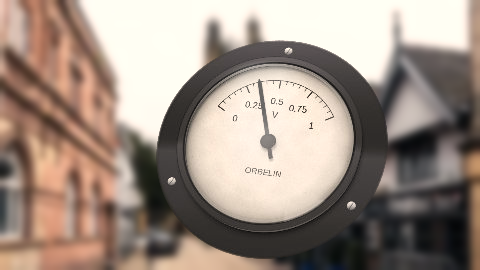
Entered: 0.35 V
